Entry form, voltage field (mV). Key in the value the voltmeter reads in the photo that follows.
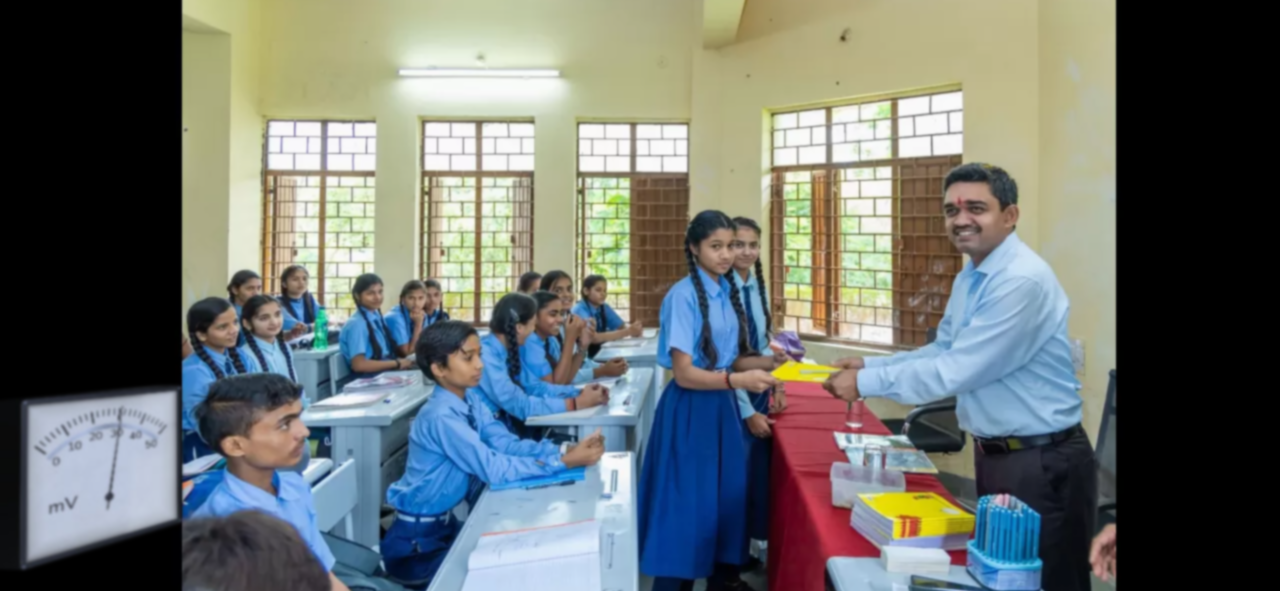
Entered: 30 mV
